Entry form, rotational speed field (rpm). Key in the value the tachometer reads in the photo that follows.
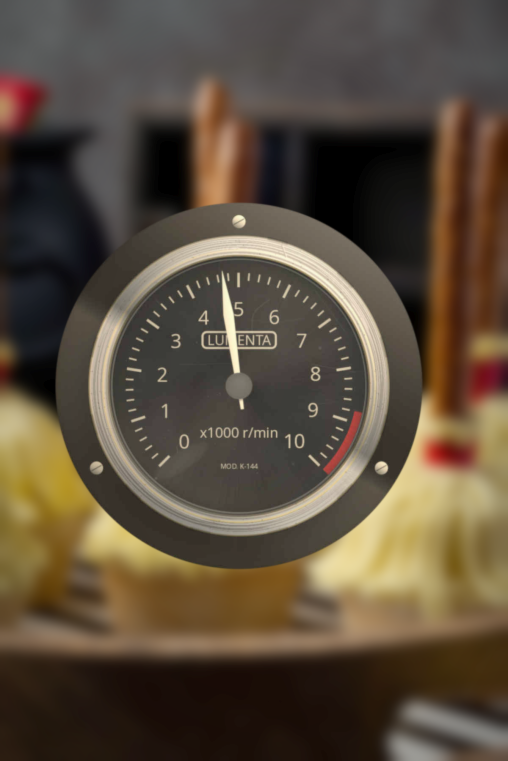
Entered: 4700 rpm
